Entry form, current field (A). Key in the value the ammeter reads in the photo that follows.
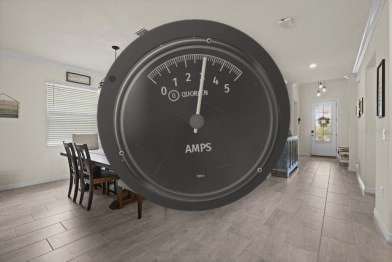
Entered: 3 A
